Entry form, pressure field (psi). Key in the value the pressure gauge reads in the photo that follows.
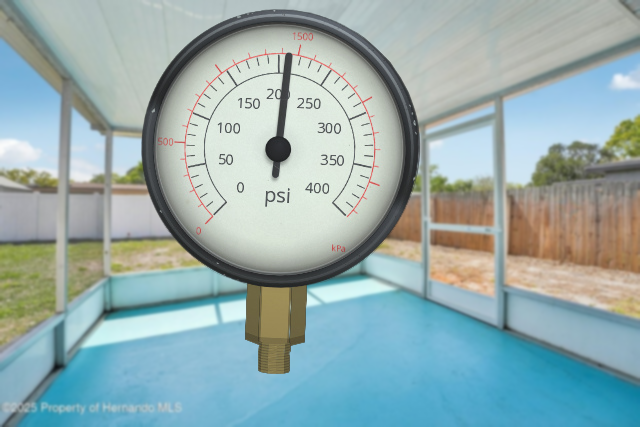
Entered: 210 psi
